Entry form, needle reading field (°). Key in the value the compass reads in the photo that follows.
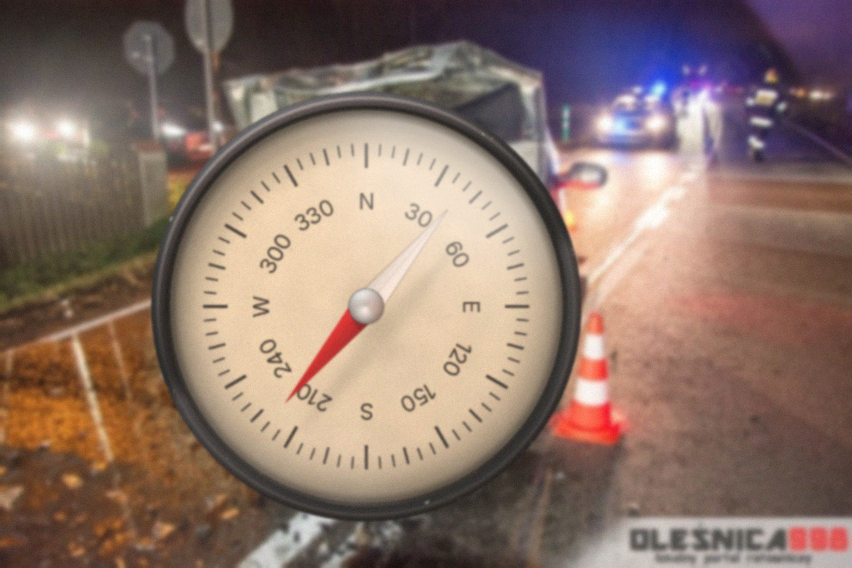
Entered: 220 °
